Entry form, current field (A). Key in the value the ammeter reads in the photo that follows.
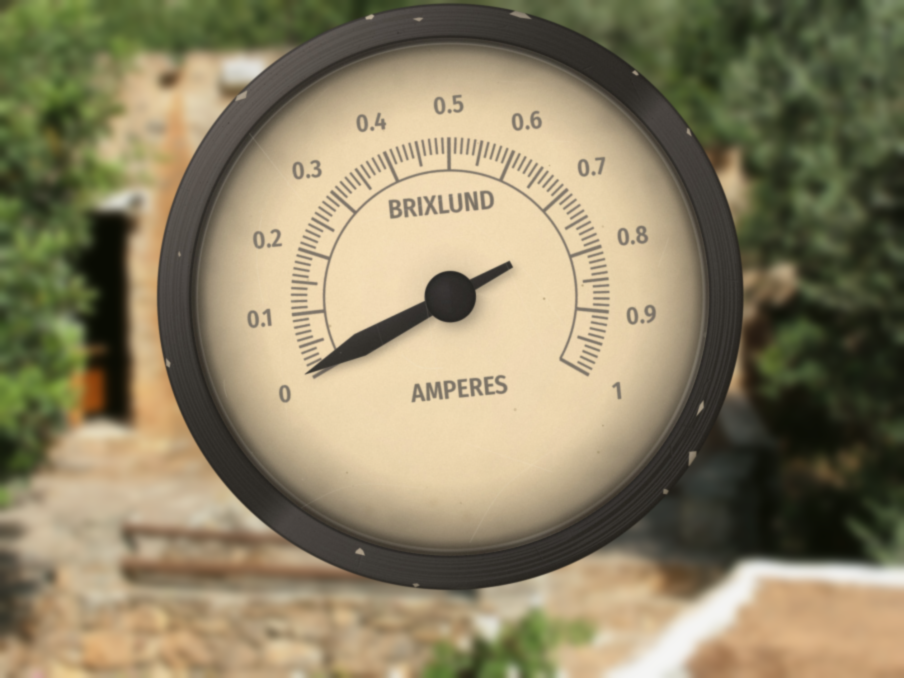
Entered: 0.01 A
